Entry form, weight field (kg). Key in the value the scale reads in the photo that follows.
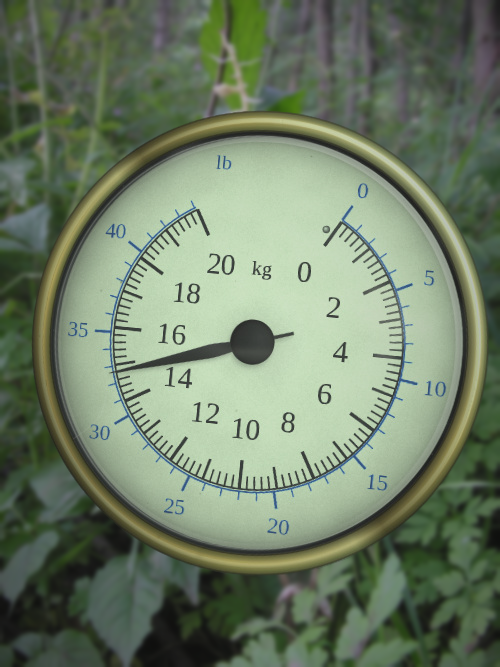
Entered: 14.8 kg
